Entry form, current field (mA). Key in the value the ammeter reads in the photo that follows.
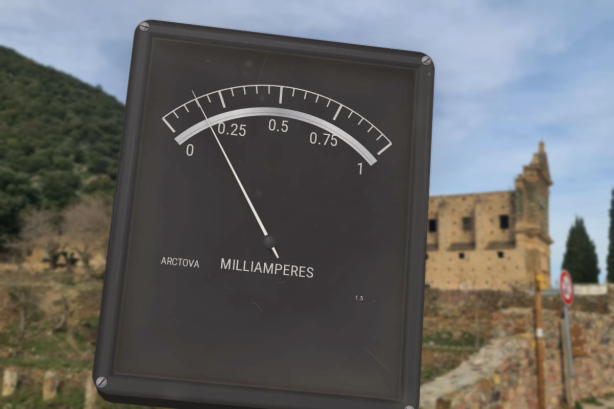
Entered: 0.15 mA
